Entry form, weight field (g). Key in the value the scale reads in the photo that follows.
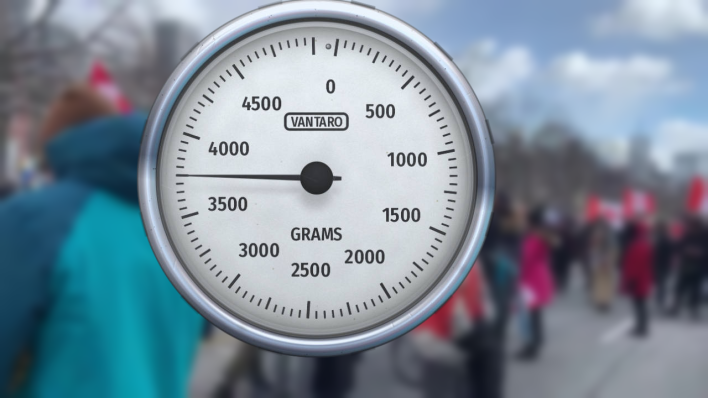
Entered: 3750 g
